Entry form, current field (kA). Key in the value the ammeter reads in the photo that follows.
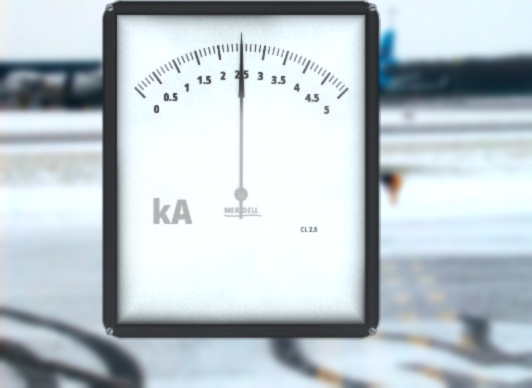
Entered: 2.5 kA
